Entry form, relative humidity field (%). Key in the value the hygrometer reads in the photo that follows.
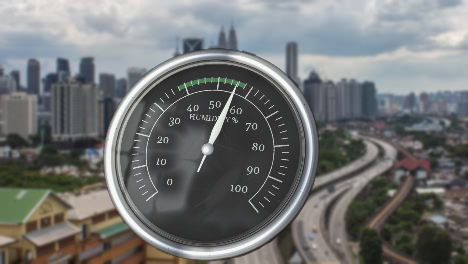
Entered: 56 %
